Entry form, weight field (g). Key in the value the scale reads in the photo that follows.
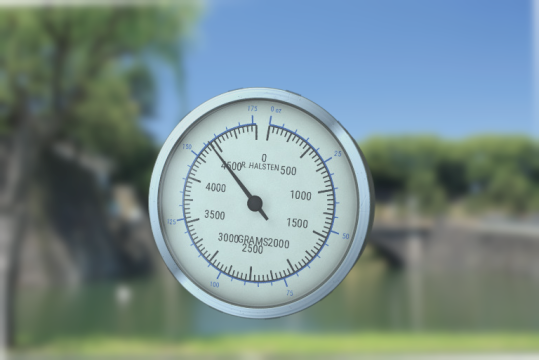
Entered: 4450 g
